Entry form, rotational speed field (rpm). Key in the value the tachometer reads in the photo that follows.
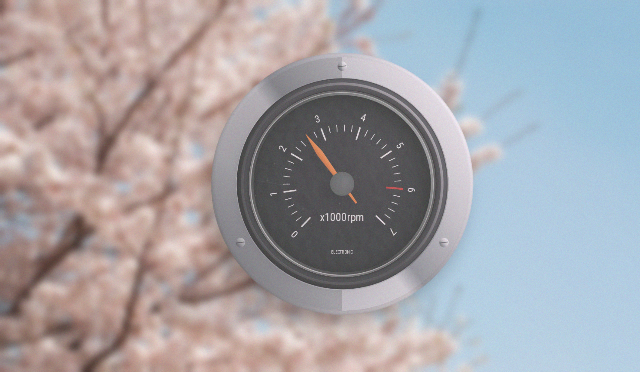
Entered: 2600 rpm
